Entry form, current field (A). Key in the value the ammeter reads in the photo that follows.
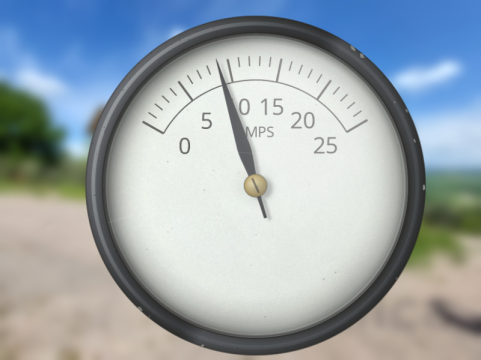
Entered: 9 A
